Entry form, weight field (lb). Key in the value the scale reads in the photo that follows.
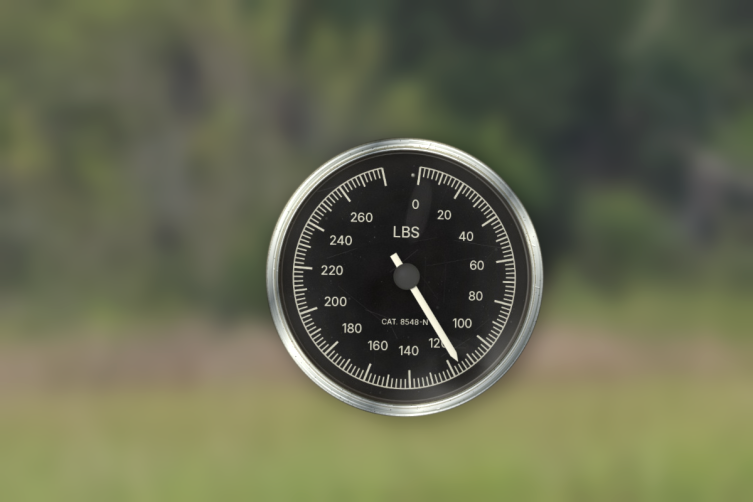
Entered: 116 lb
